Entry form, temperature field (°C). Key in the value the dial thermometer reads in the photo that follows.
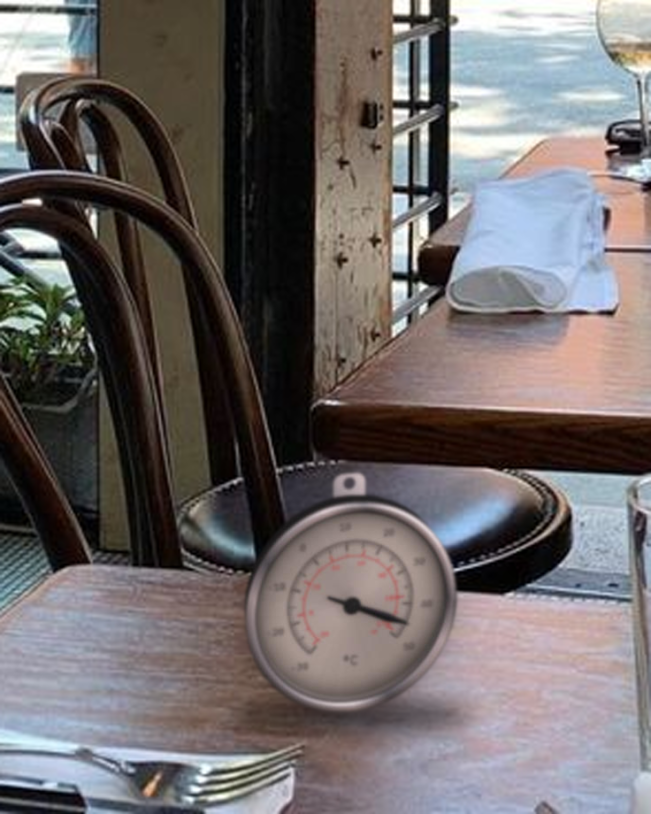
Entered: 45 °C
